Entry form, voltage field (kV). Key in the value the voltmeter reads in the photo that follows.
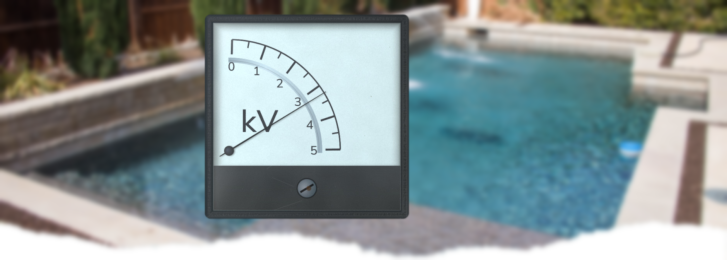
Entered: 3.25 kV
